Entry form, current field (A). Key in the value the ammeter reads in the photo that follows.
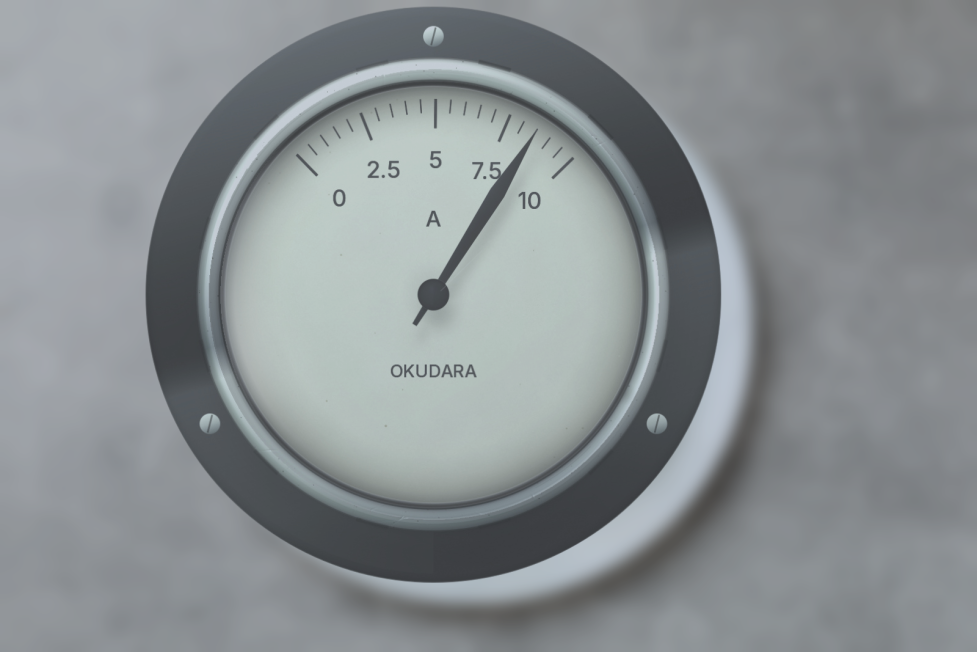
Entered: 8.5 A
